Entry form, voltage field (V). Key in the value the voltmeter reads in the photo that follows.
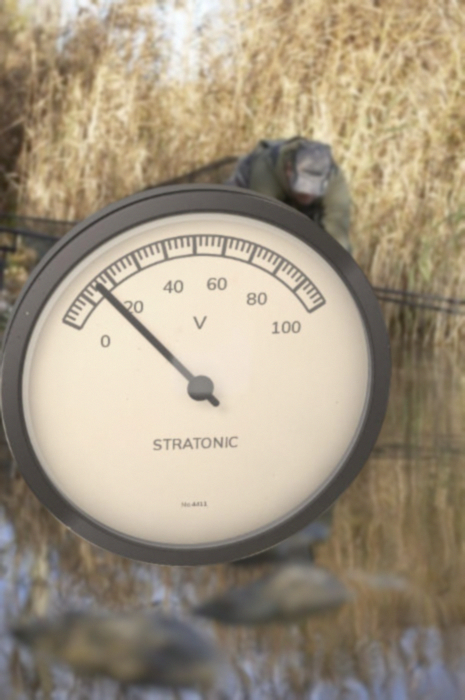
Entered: 16 V
